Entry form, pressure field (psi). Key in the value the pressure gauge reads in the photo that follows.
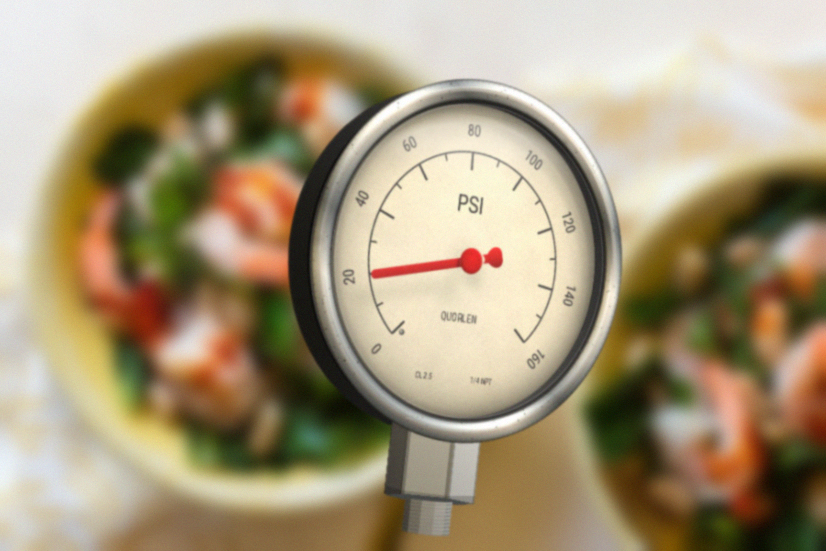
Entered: 20 psi
